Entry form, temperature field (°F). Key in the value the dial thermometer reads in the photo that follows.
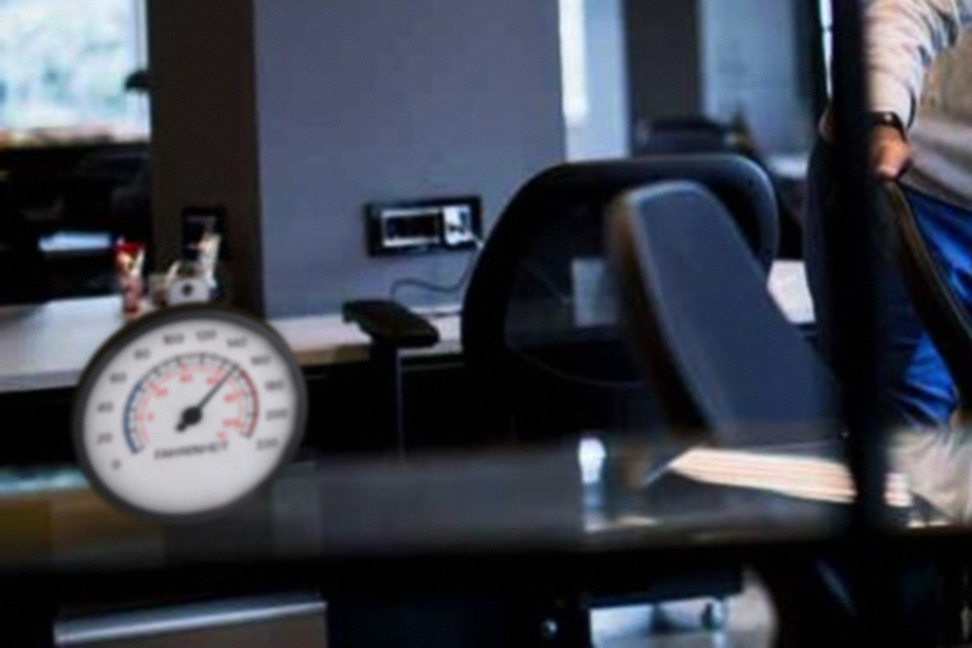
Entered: 150 °F
